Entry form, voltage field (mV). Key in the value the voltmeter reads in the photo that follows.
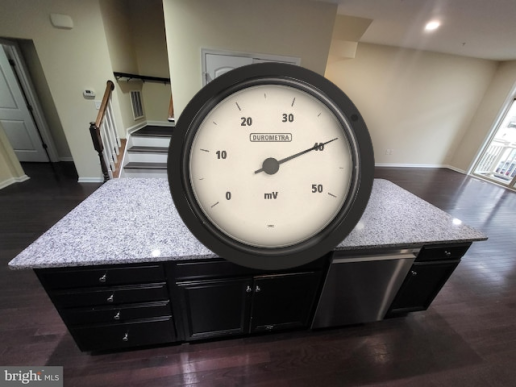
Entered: 40 mV
